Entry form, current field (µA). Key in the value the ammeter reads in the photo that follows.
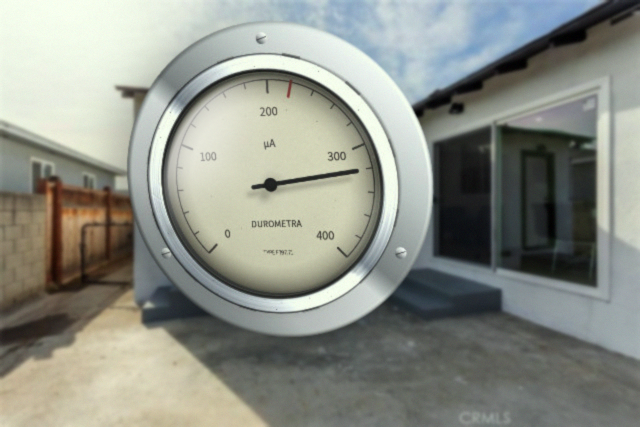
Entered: 320 µA
